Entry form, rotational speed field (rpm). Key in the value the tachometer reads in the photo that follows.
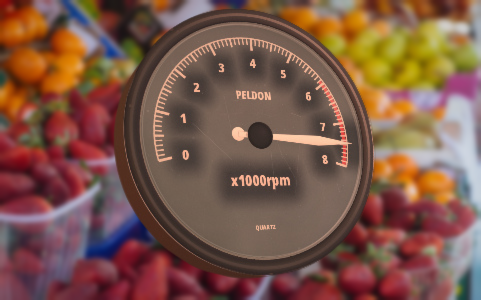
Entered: 7500 rpm
